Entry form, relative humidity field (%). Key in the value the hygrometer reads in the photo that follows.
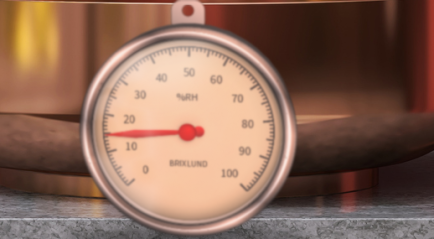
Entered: 15 %
